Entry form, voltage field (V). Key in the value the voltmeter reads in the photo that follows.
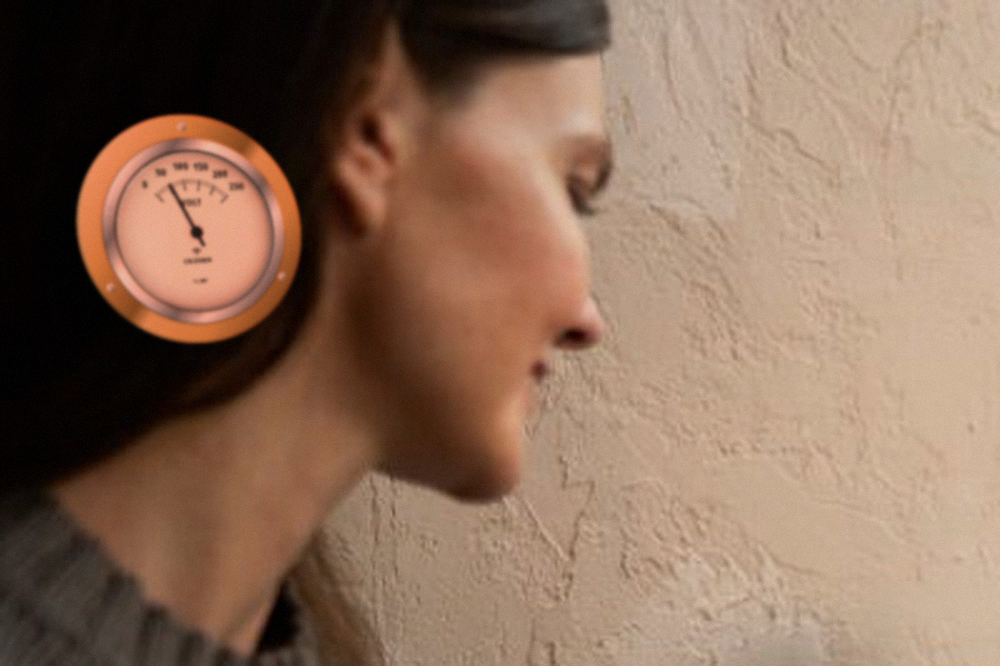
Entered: 50 V
